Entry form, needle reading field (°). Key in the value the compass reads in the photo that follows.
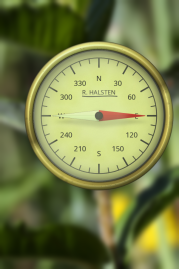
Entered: 90 °
